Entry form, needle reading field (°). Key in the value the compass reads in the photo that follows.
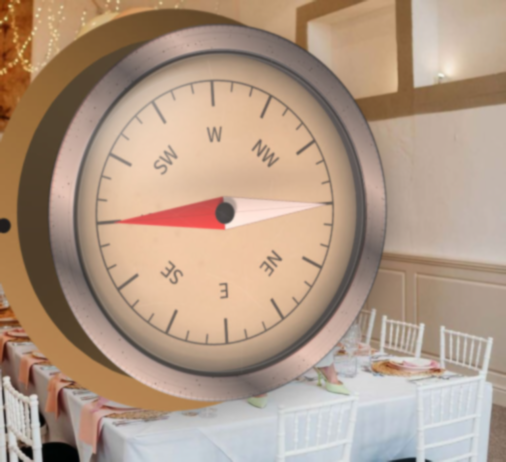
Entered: 180 °
